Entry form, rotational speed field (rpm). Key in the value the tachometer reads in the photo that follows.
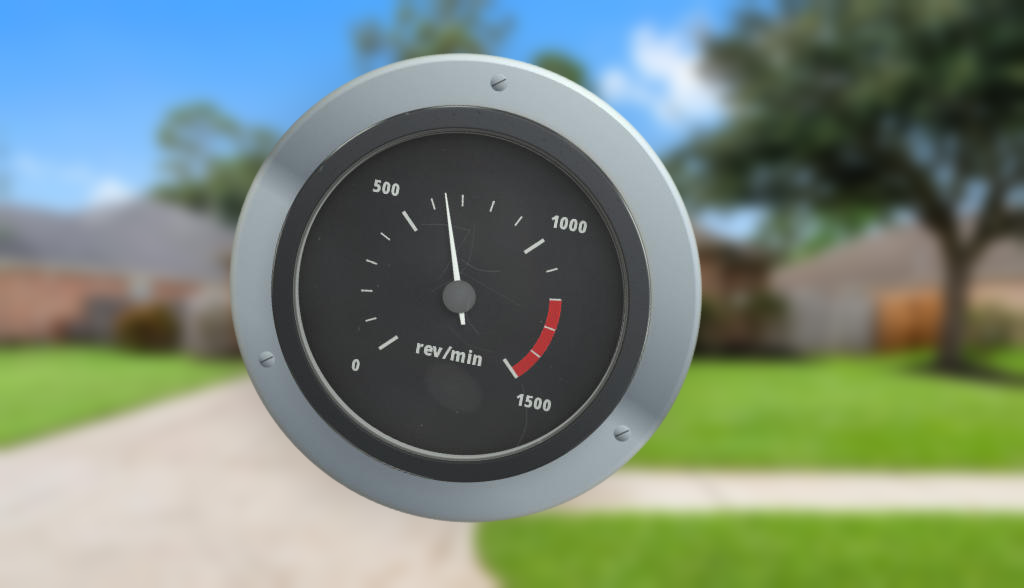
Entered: 650 rpm
